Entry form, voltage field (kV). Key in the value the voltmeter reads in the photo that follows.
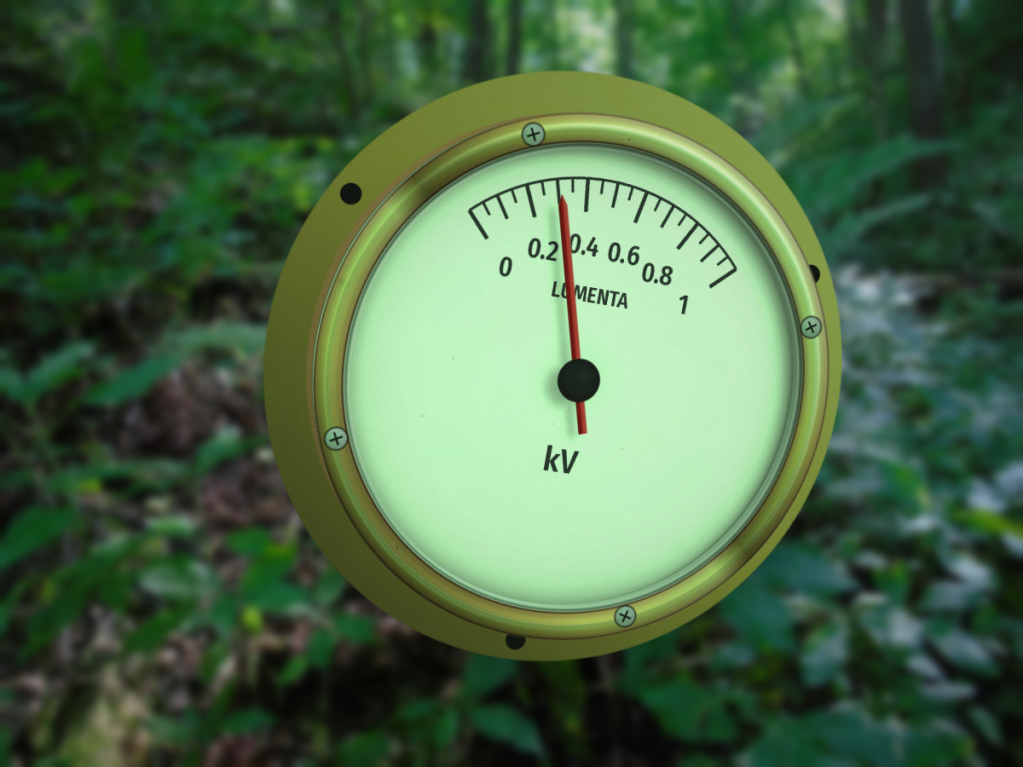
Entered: 0.3 kV
